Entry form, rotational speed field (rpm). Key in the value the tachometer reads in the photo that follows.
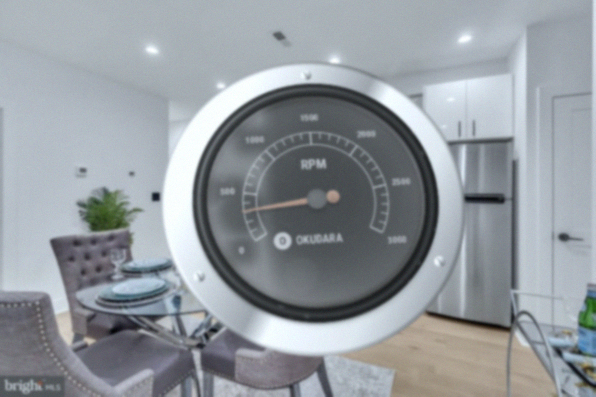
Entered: 300 rpm
